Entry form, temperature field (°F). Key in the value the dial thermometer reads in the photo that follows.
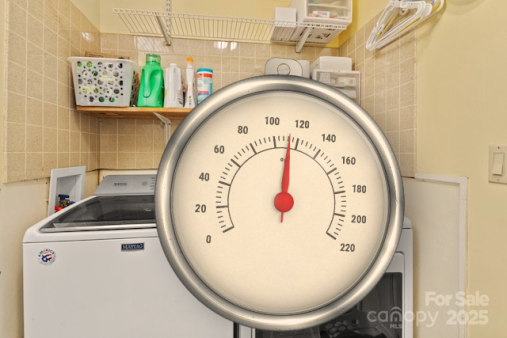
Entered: 112 °F
